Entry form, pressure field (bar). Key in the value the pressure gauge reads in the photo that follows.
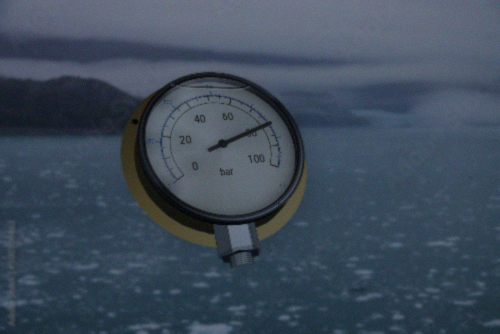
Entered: 80 bar
